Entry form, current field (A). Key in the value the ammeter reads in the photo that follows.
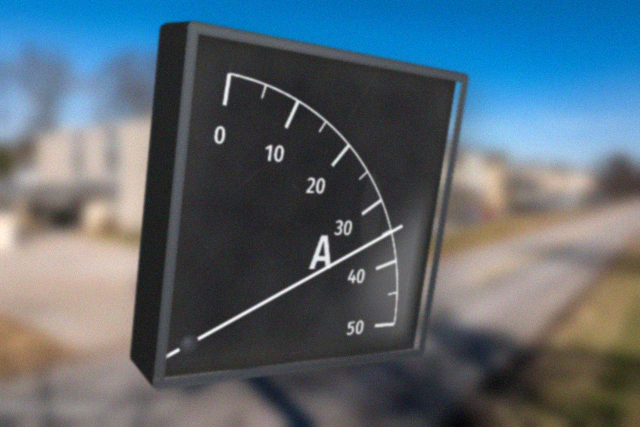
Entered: 35 A
